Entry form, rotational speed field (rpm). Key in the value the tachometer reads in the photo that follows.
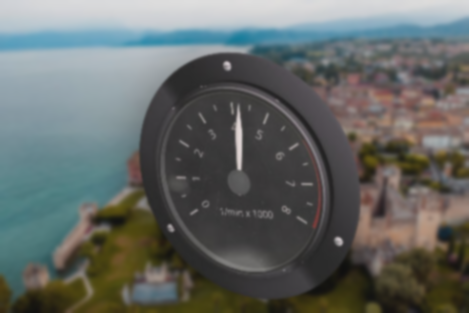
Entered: 4250 rpm
